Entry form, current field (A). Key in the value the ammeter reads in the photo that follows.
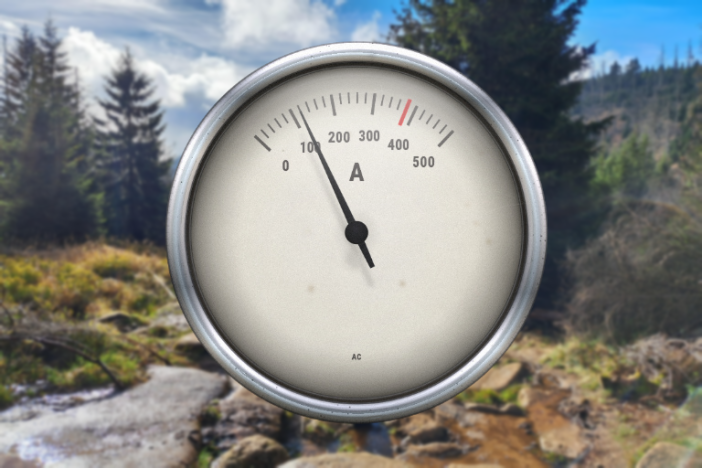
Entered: 120 A
